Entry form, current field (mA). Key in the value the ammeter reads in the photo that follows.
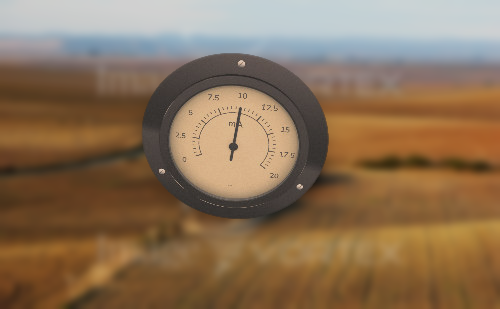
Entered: 10 mA
